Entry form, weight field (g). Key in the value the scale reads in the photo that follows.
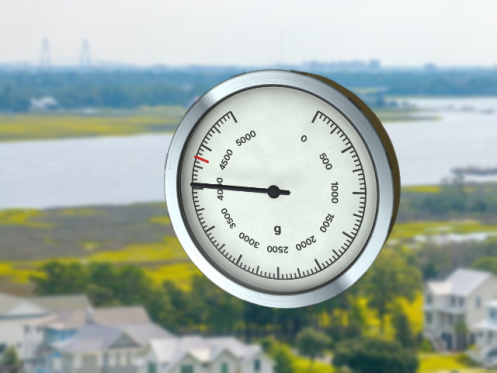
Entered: 4050 g
